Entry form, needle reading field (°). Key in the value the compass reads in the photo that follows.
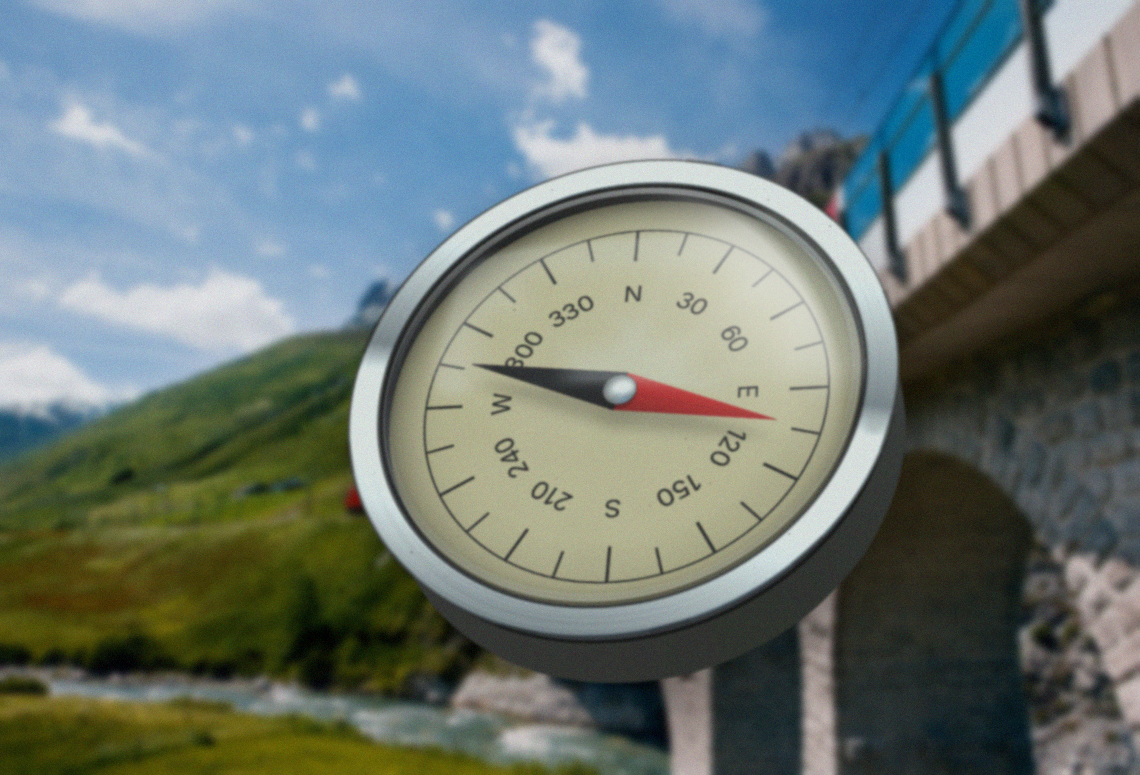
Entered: 105 °
